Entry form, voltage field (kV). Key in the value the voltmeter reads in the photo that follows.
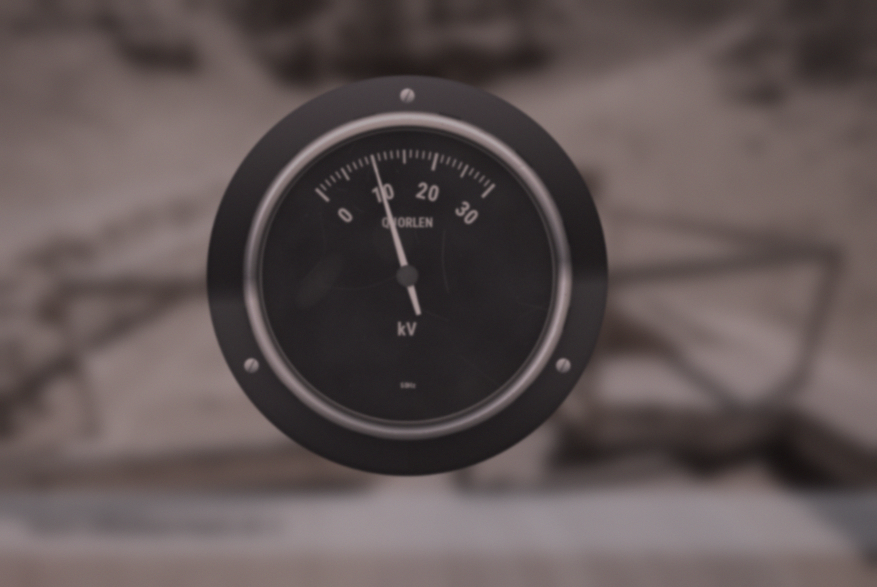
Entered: 10 kV
